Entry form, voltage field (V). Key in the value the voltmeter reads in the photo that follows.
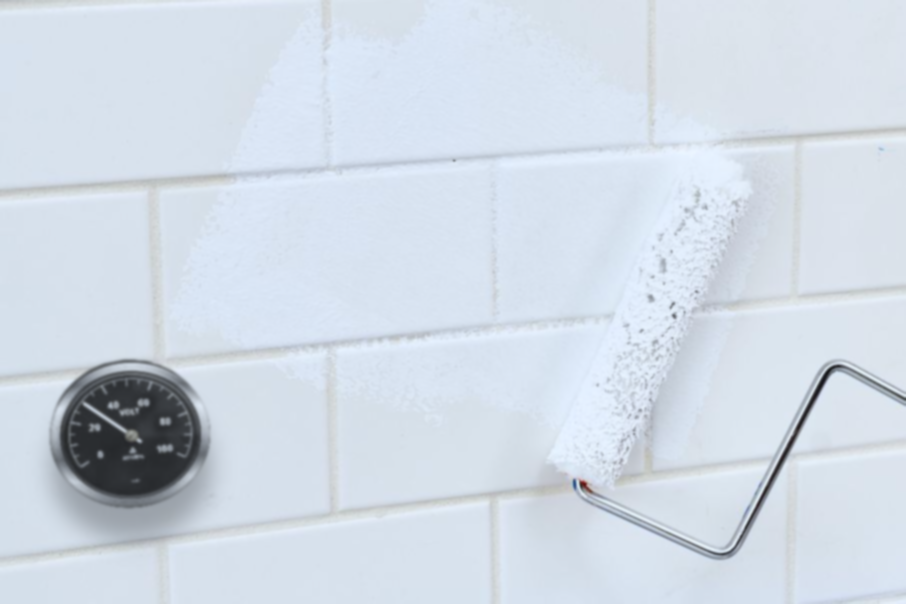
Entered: 30 V
